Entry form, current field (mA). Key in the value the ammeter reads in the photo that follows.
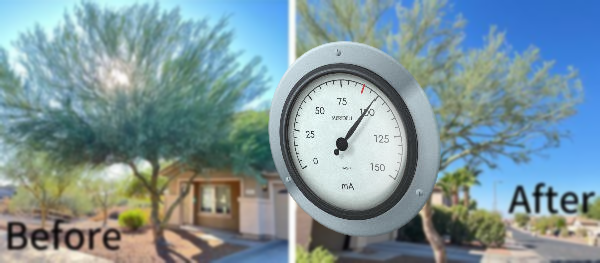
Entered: 100 mA
